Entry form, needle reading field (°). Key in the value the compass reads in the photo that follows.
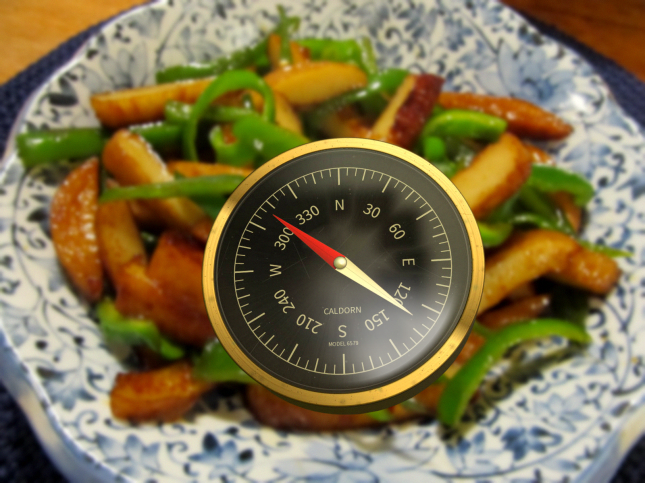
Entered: 310 °
